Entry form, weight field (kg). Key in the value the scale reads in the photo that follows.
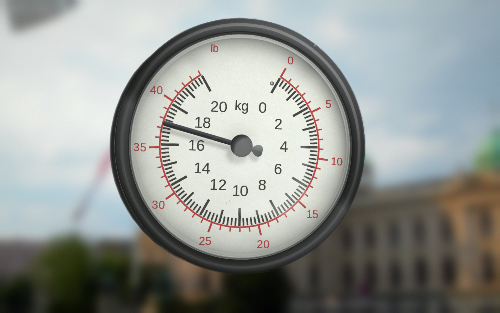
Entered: 17 kg
